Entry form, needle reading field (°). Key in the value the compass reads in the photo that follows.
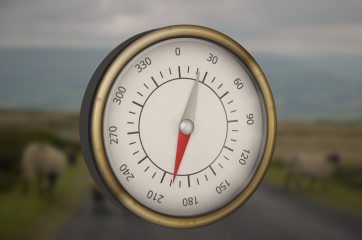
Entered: 200 °
